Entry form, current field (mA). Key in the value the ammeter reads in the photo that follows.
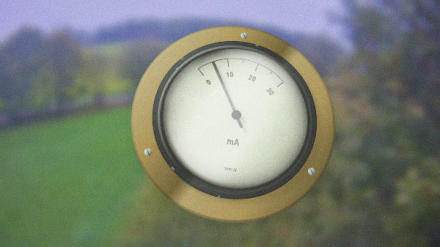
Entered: 5 mA
